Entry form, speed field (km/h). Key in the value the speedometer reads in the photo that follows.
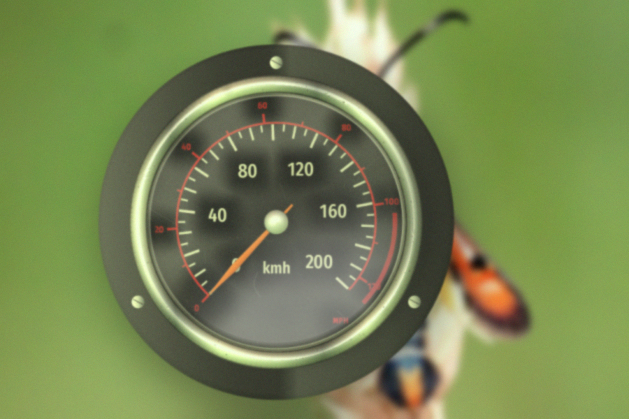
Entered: 0 km/h
